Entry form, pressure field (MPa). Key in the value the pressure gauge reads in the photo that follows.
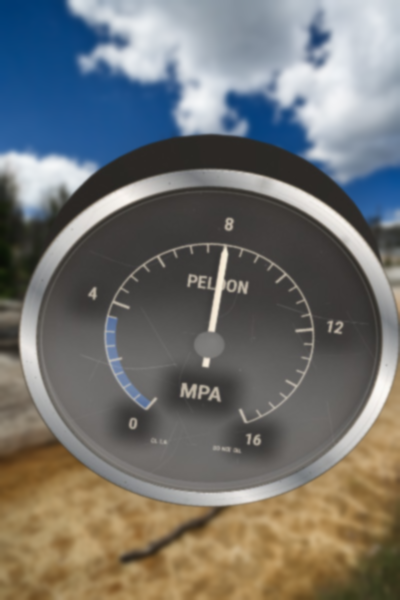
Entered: 8 MPa
